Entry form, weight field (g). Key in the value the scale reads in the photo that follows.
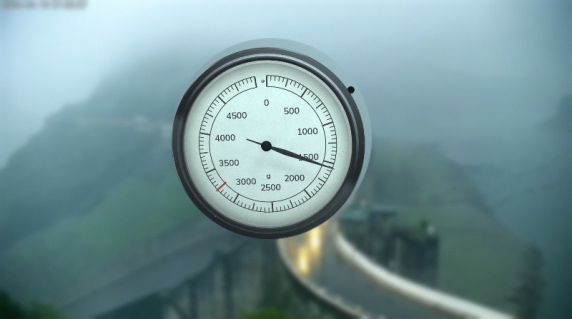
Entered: 1550 g
